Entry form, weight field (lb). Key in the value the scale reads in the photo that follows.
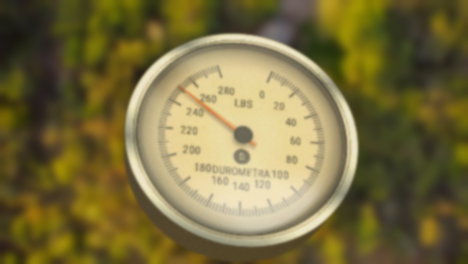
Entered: 250 lb
